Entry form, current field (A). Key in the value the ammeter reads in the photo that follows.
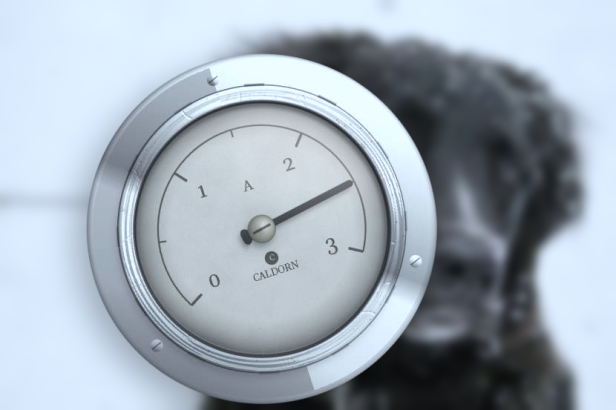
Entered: 2.5 A
